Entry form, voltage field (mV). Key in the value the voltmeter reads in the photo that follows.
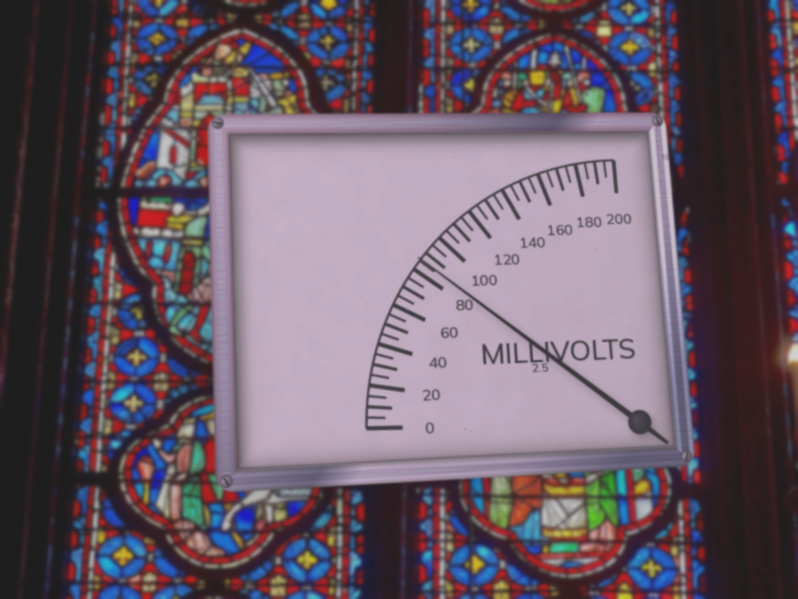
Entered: 85 mV
